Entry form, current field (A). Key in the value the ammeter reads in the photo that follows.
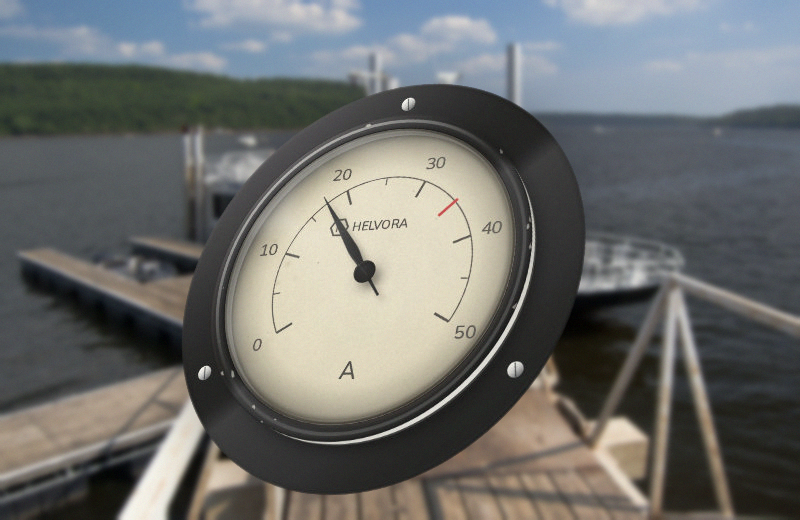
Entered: 17.5 A
